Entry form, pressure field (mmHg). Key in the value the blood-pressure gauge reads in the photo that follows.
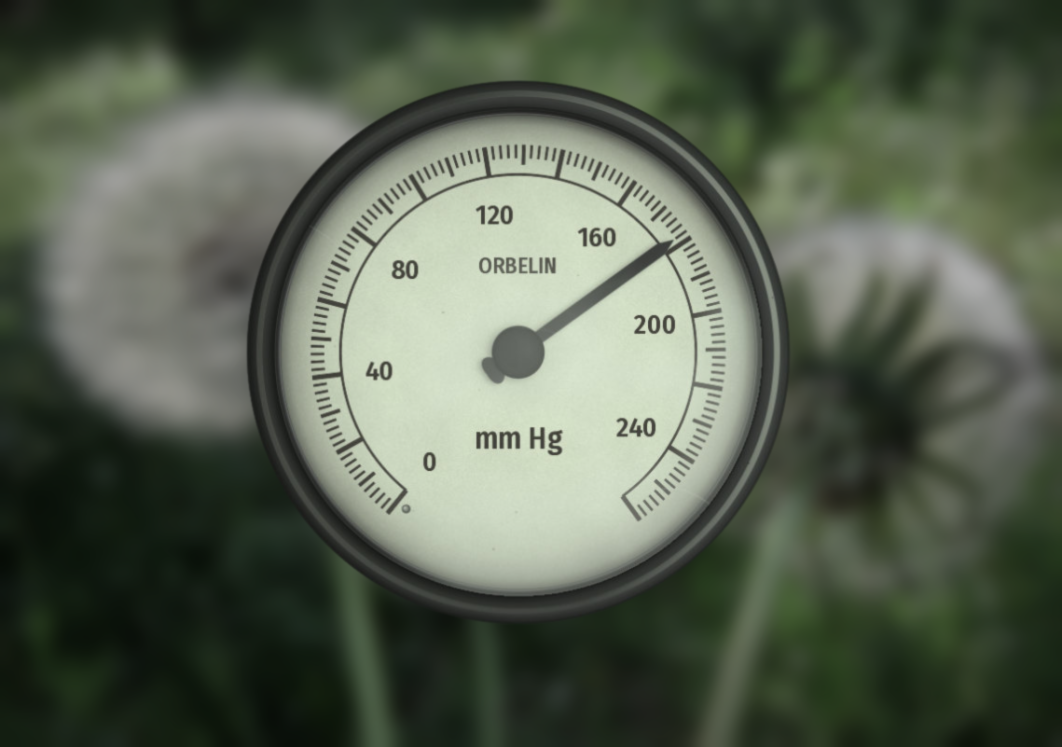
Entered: 178 mmHg
